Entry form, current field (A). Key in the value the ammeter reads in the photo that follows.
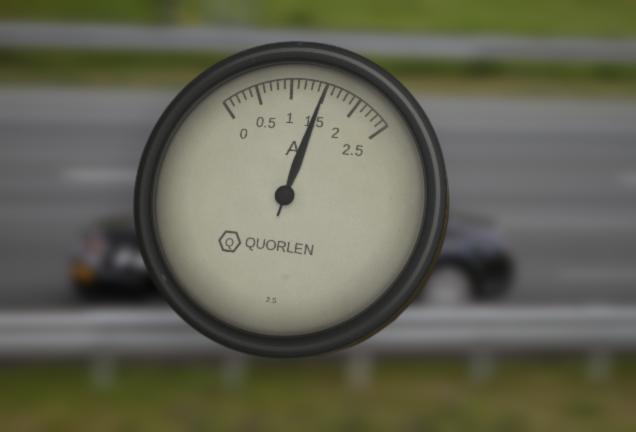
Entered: 1.5 A
